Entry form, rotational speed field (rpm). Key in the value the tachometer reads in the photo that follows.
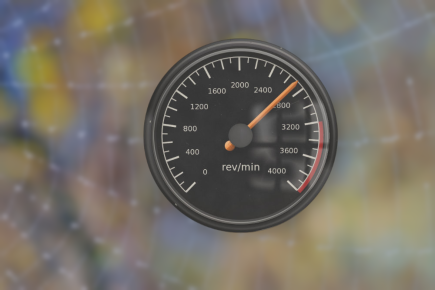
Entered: 2700 rpm
